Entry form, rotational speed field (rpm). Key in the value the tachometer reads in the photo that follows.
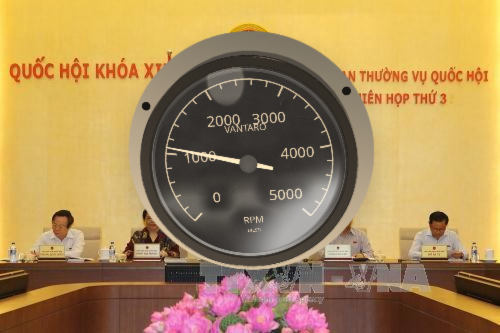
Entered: 1100 rpm
